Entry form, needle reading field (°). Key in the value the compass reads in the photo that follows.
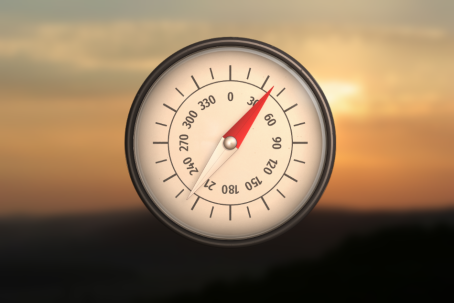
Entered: 37.5 °
